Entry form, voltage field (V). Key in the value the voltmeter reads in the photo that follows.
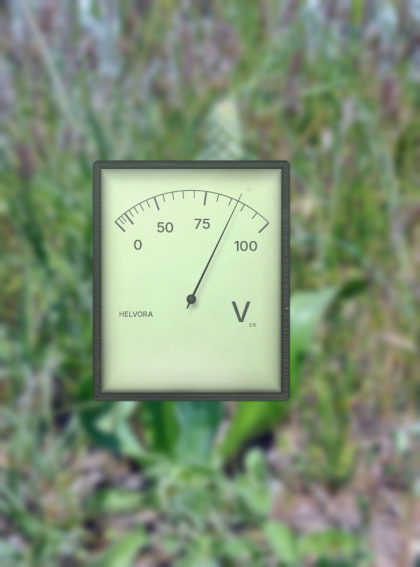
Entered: 87.5 V
